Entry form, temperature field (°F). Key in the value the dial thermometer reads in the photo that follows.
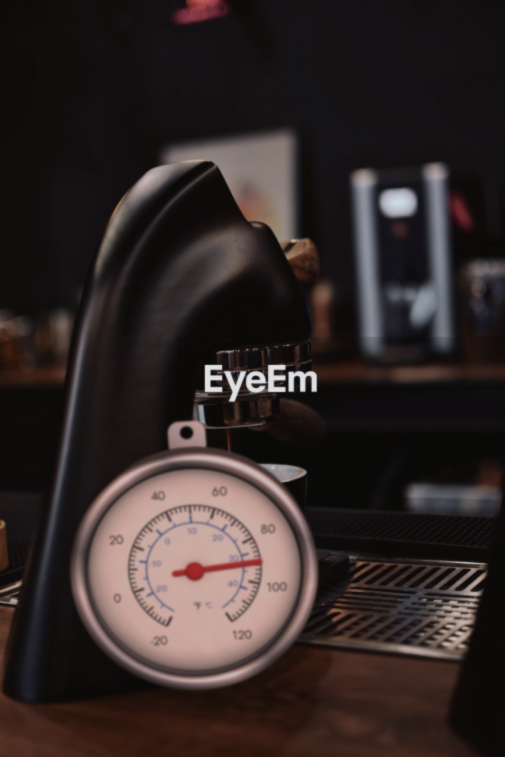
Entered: 90 °F
